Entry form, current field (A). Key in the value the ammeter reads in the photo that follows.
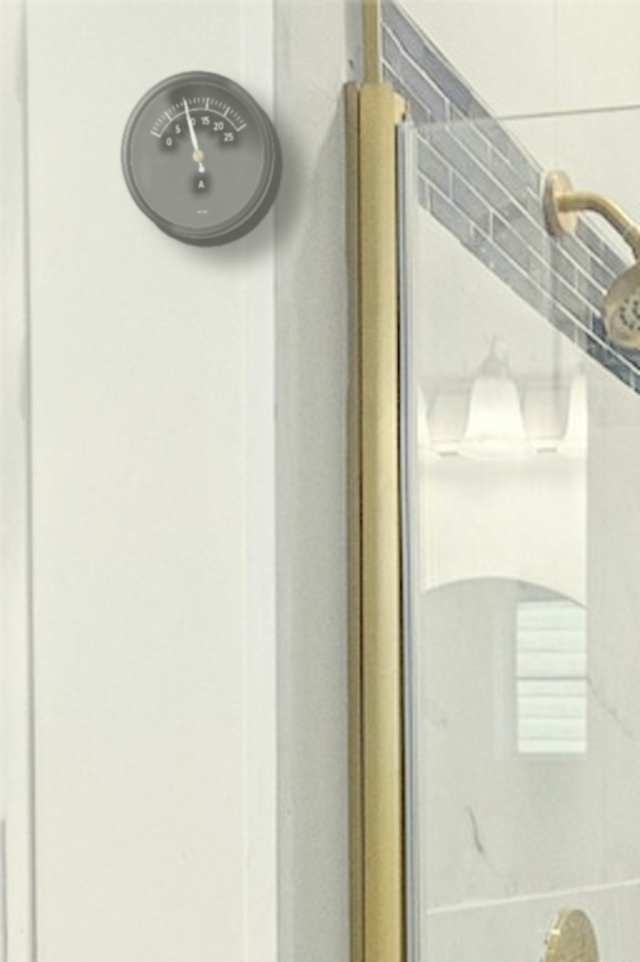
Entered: 10 A
